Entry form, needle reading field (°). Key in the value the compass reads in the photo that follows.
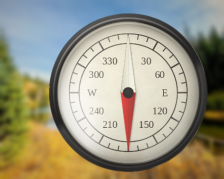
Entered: 180 °
